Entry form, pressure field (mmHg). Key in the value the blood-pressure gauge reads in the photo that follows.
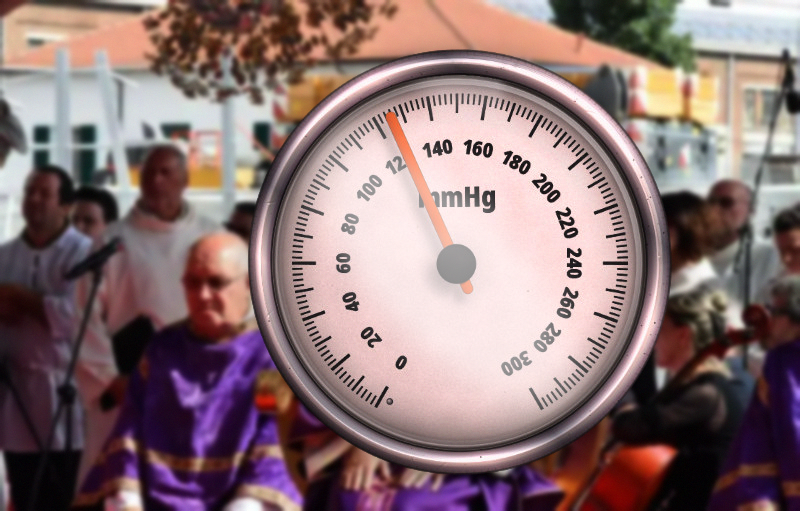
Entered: 126 mmHg
